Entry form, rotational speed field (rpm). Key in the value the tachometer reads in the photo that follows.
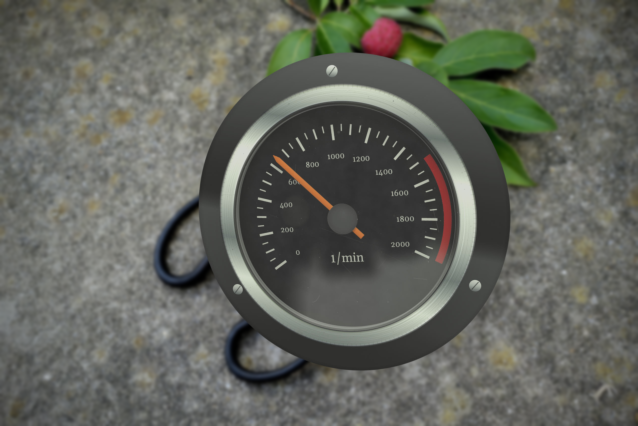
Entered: 650 rpm
